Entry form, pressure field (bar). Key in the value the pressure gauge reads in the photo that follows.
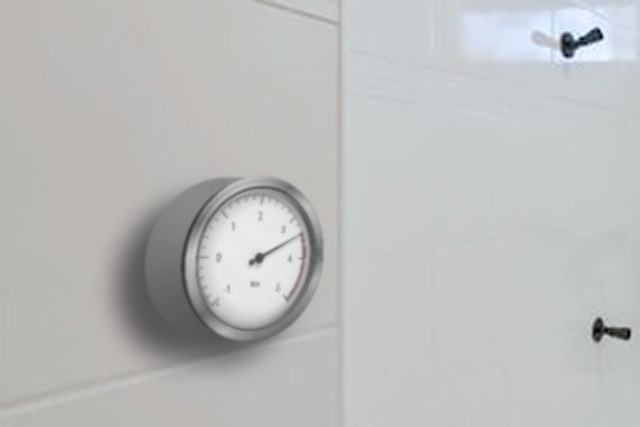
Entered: 3.4 bar
